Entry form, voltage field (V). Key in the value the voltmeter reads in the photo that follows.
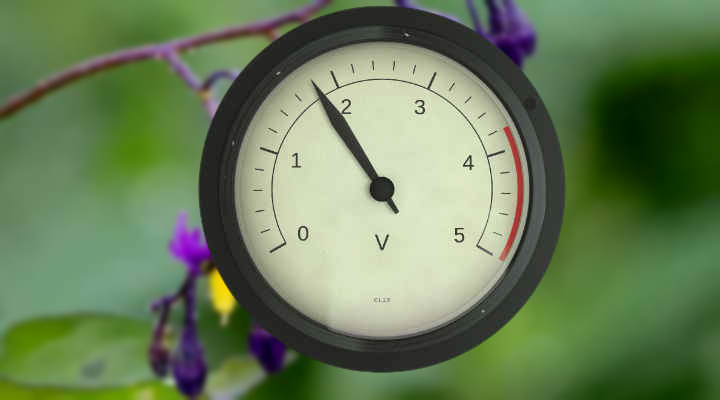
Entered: 1.8 V
